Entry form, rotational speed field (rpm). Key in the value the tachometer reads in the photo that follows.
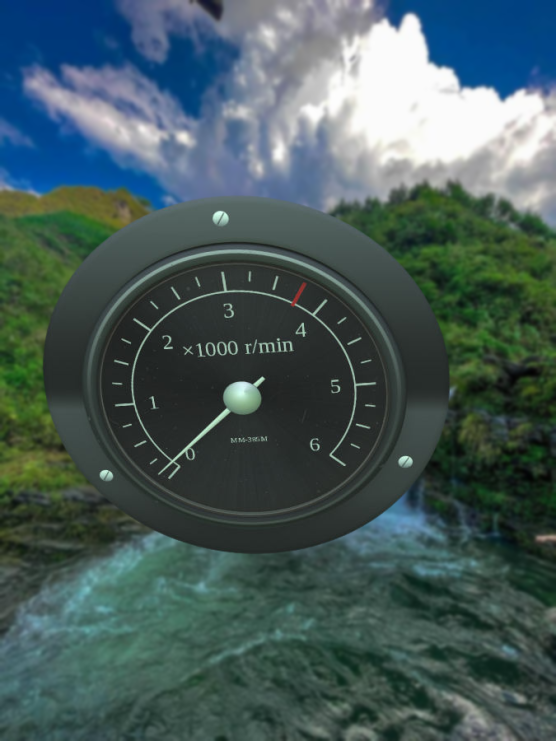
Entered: 125 rpm
